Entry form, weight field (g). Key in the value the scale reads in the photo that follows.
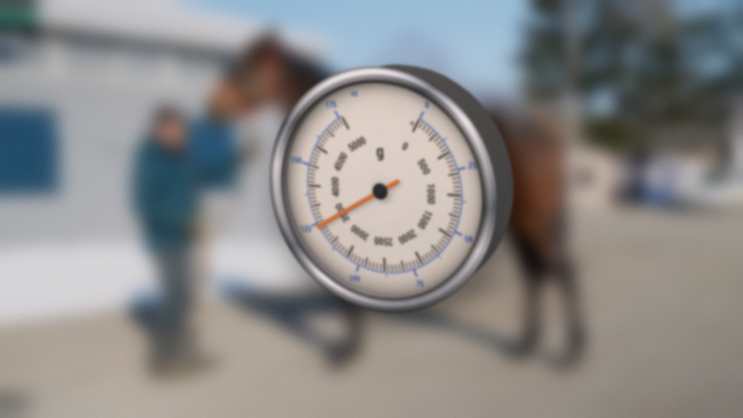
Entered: 3500 g
